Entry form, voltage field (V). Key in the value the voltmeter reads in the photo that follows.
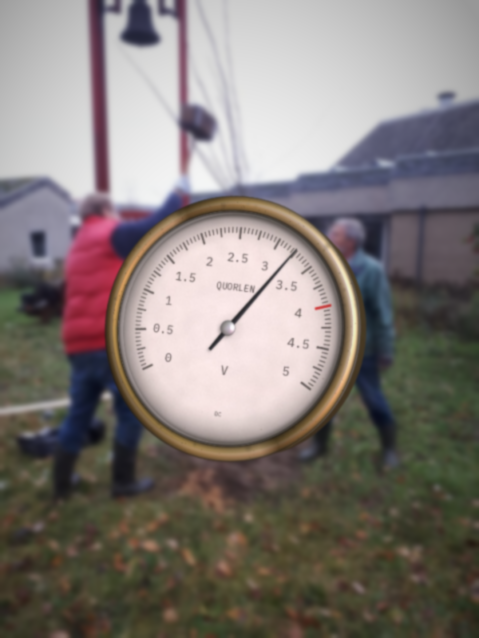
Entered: 3.25 V
